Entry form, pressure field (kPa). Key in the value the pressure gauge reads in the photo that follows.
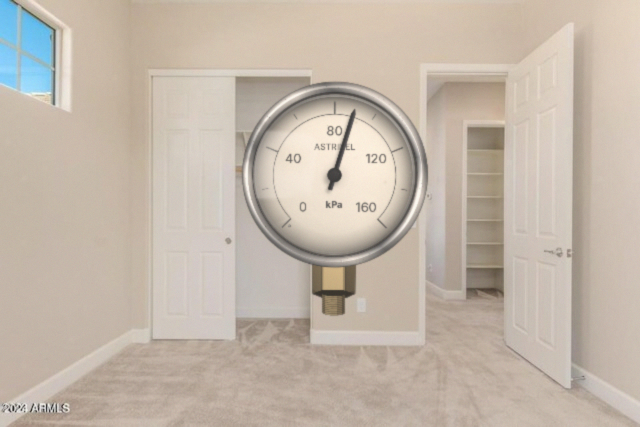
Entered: 90 kPa
